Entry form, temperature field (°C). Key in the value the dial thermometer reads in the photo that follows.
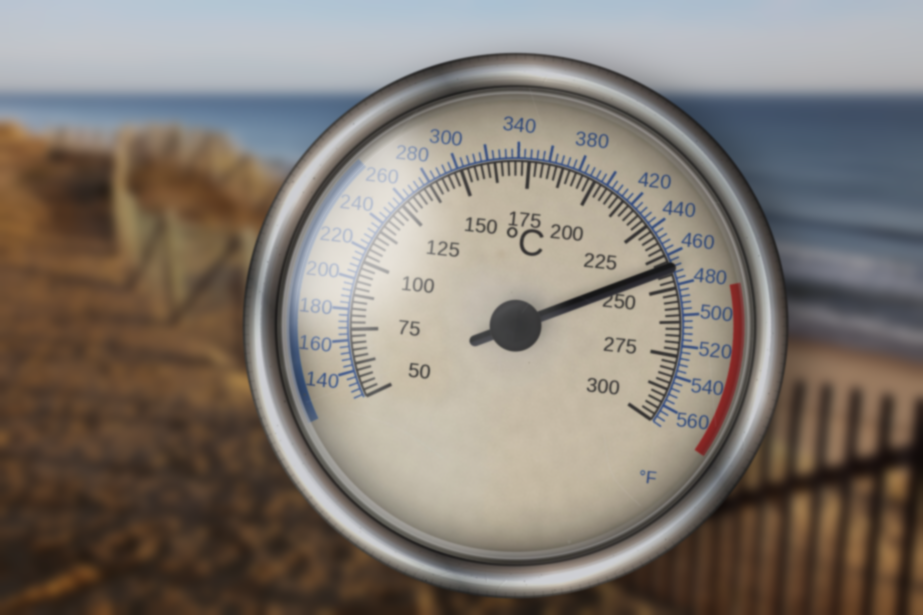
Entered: 242.5 °C
